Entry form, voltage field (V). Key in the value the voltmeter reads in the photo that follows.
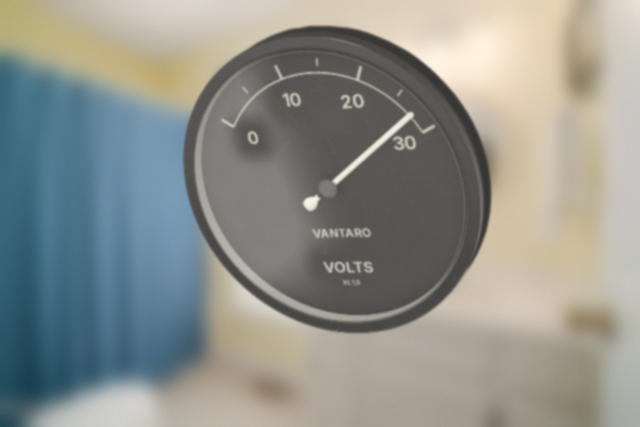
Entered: 27.5 V
